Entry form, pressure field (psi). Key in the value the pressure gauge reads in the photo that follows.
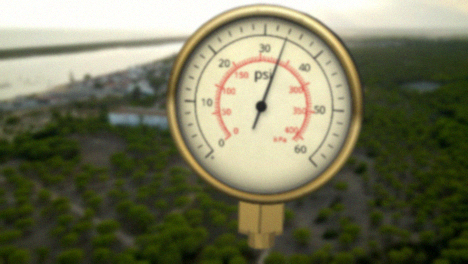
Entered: 34 psi
